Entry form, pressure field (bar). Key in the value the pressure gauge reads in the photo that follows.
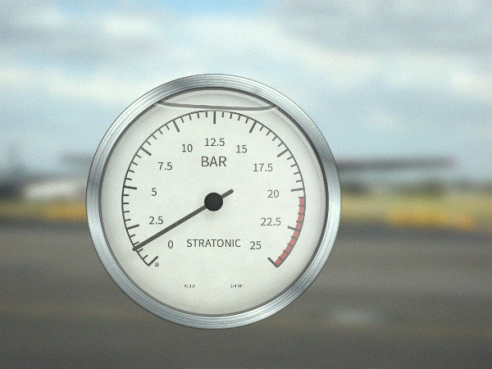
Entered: 1.25 bar
